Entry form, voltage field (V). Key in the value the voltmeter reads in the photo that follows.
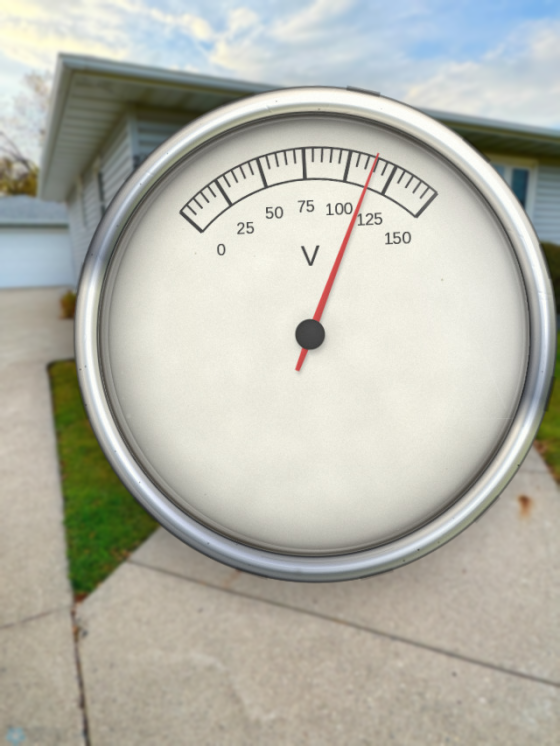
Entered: 115 V
